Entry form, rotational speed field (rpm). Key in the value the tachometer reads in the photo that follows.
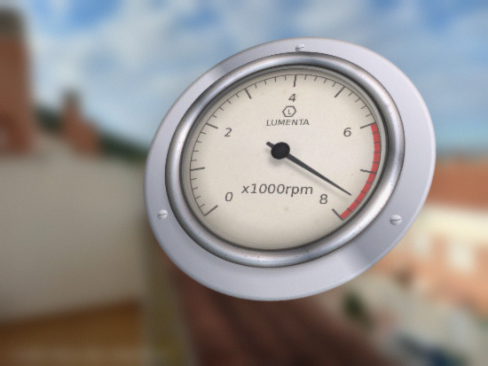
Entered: 7600 rpm
